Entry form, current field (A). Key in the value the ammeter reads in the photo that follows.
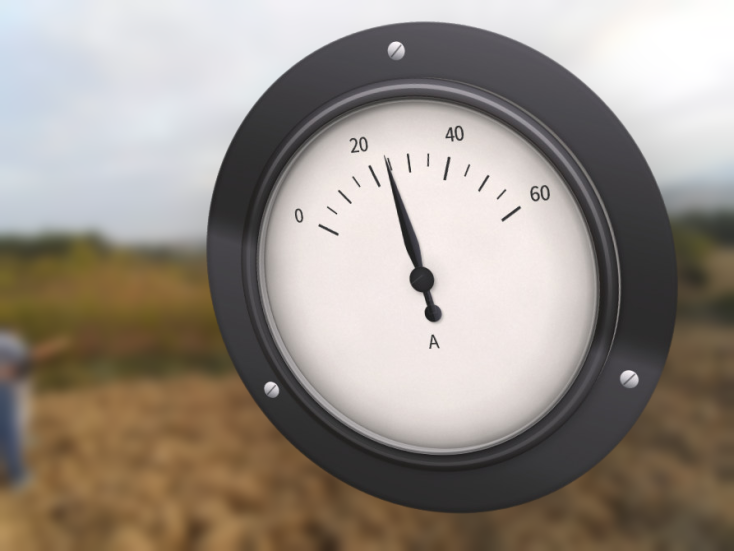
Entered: 25 A
